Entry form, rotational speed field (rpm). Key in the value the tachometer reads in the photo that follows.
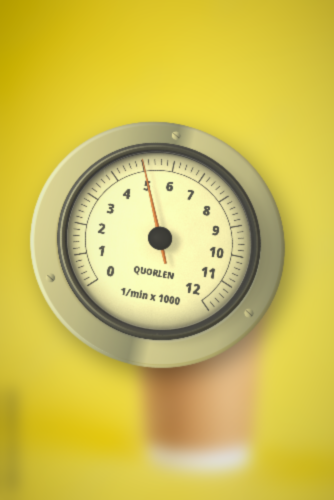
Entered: 5000 rpm
